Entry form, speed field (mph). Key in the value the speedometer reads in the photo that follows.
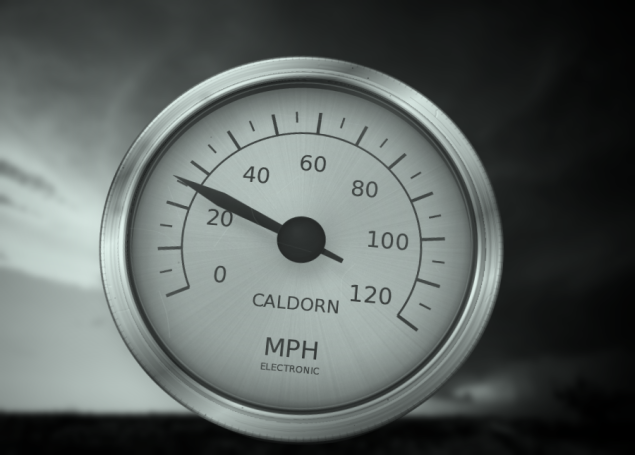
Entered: 25 mph
